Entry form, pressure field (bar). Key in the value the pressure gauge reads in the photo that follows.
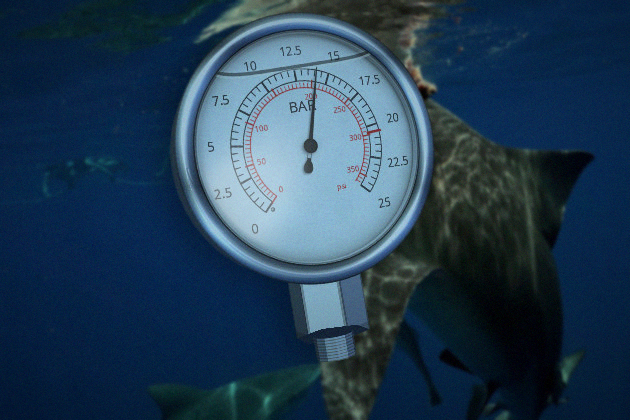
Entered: 14 bar
